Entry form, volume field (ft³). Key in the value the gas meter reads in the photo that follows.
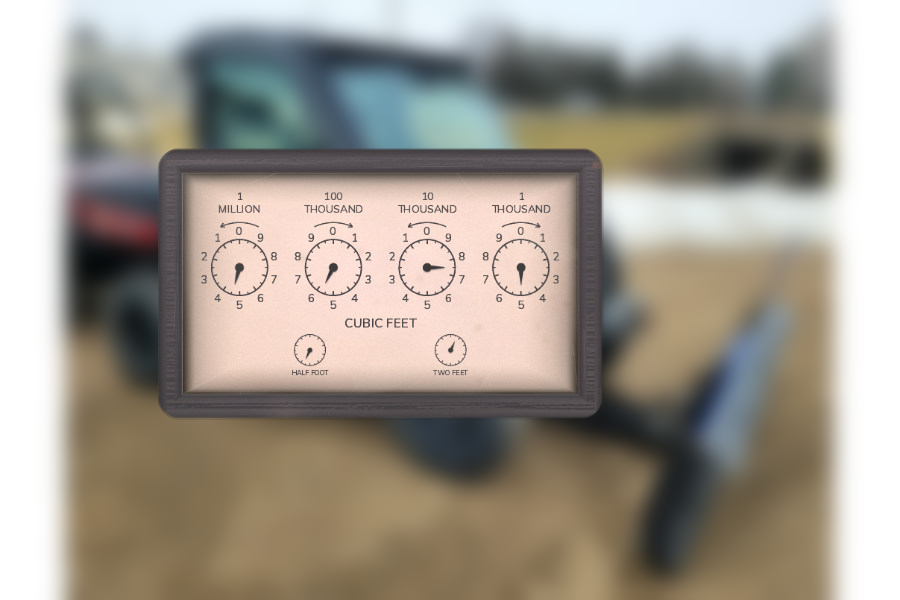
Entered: 457500 ft³
